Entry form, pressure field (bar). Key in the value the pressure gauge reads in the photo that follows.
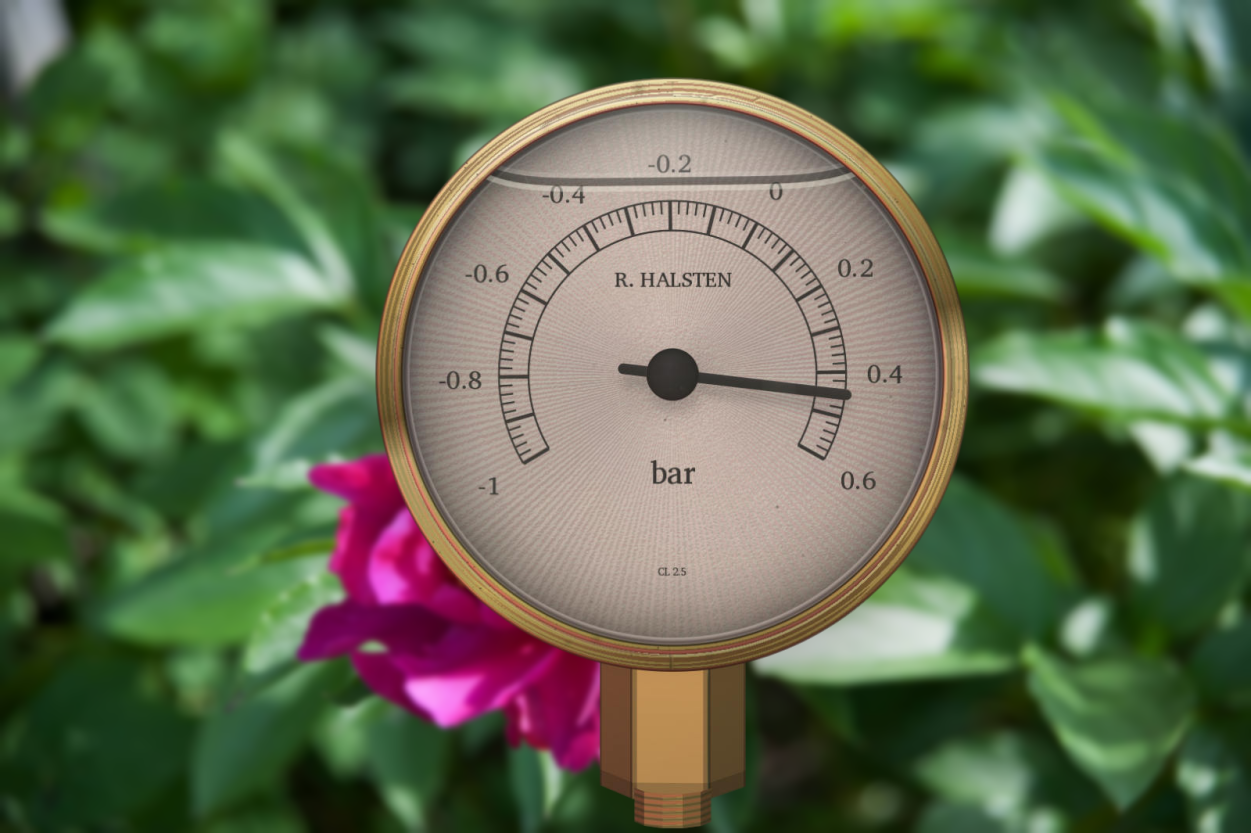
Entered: 0.45 bar
